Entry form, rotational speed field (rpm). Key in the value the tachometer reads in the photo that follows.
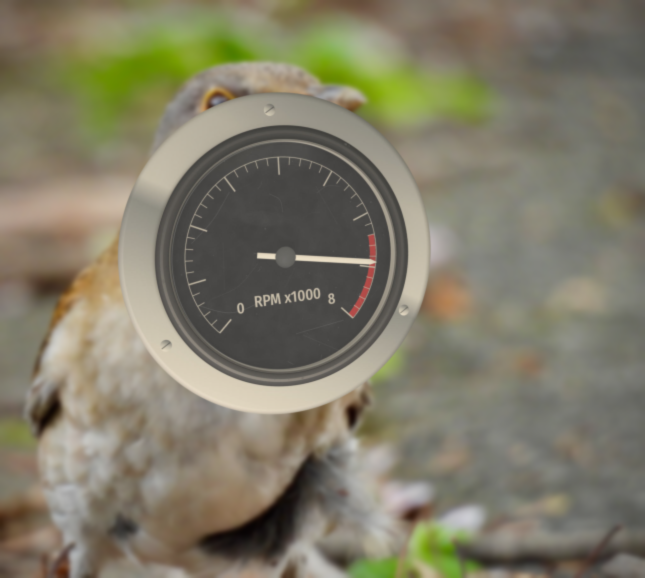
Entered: 6900 rpm
